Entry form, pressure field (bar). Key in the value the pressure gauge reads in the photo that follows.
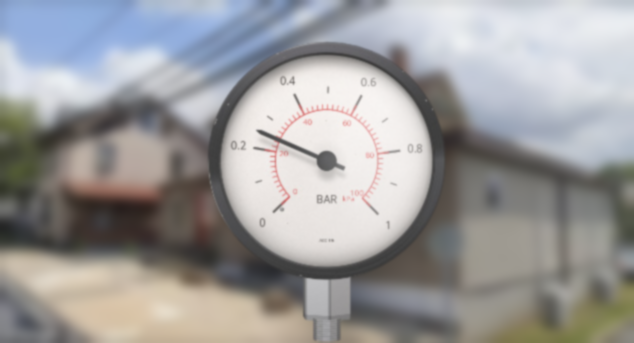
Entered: 0.25 bar
